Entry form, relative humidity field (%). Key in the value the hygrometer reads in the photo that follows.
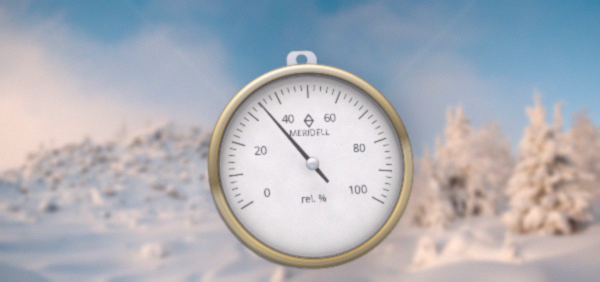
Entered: 34 %
